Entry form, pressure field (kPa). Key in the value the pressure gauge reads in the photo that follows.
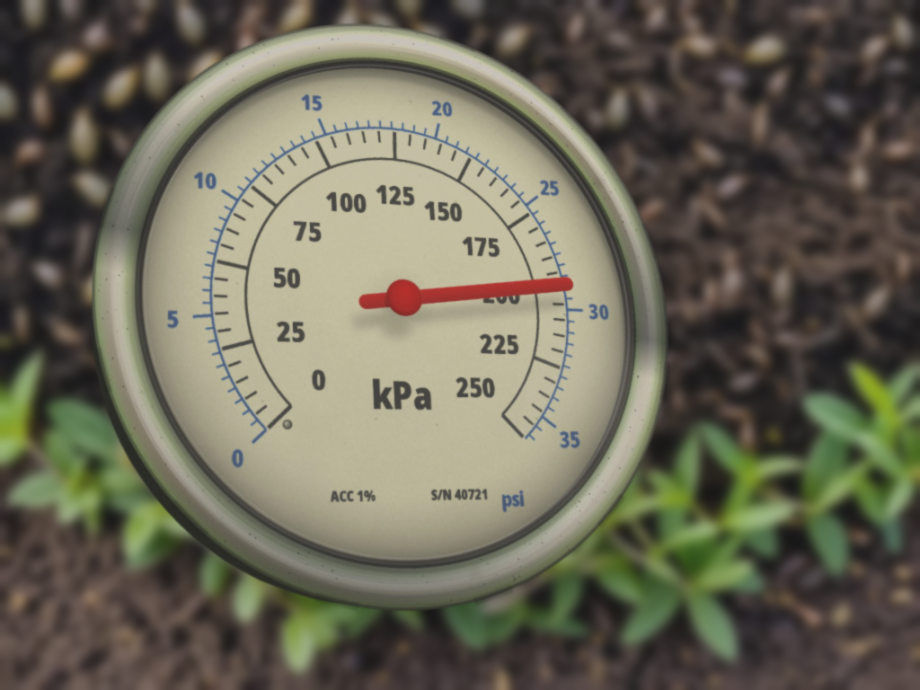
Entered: 200 kPa
